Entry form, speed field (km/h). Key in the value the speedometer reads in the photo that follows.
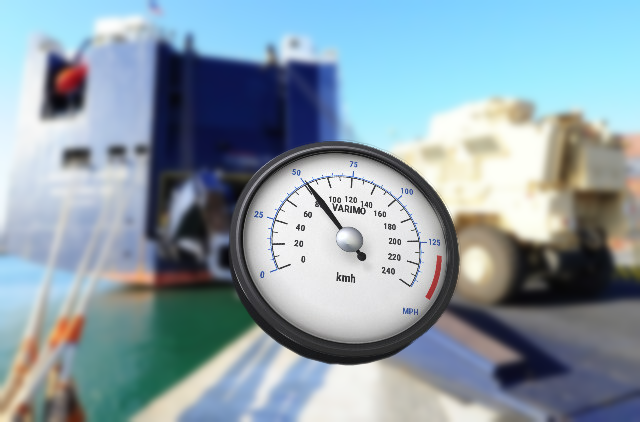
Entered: 80 km/h
